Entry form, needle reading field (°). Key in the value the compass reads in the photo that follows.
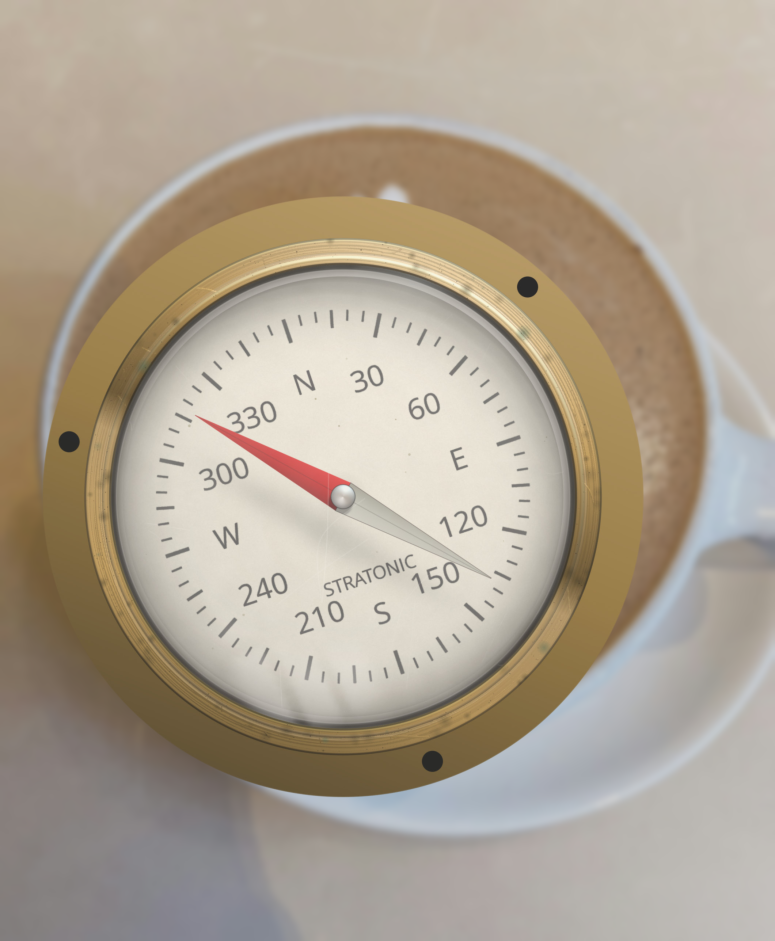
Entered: 317.5 °
